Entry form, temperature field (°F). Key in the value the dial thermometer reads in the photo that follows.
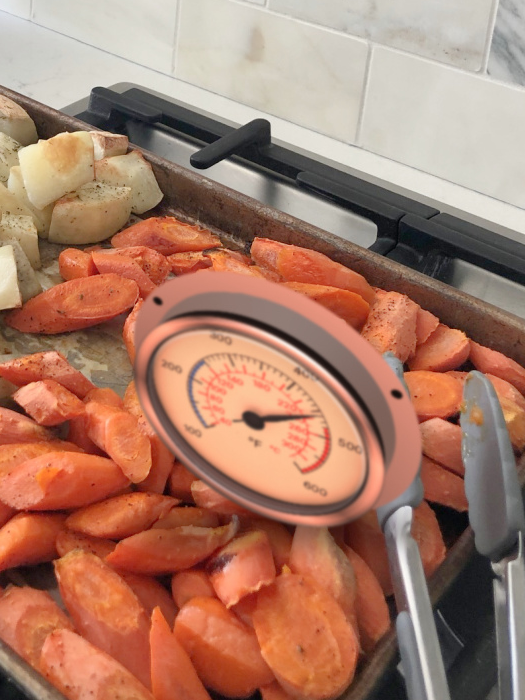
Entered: 450 °F
